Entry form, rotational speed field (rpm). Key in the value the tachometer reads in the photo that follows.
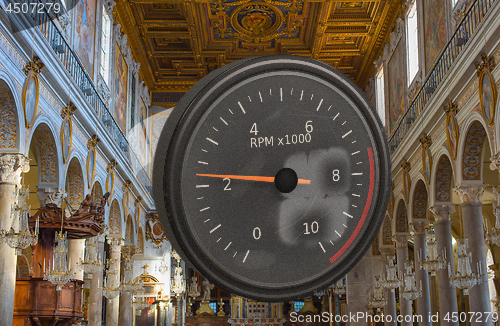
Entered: 2250 rpm
